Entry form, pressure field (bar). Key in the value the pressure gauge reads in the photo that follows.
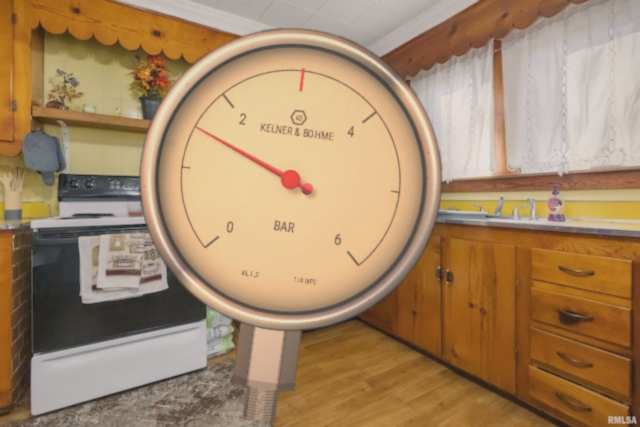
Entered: 1.5 bar
